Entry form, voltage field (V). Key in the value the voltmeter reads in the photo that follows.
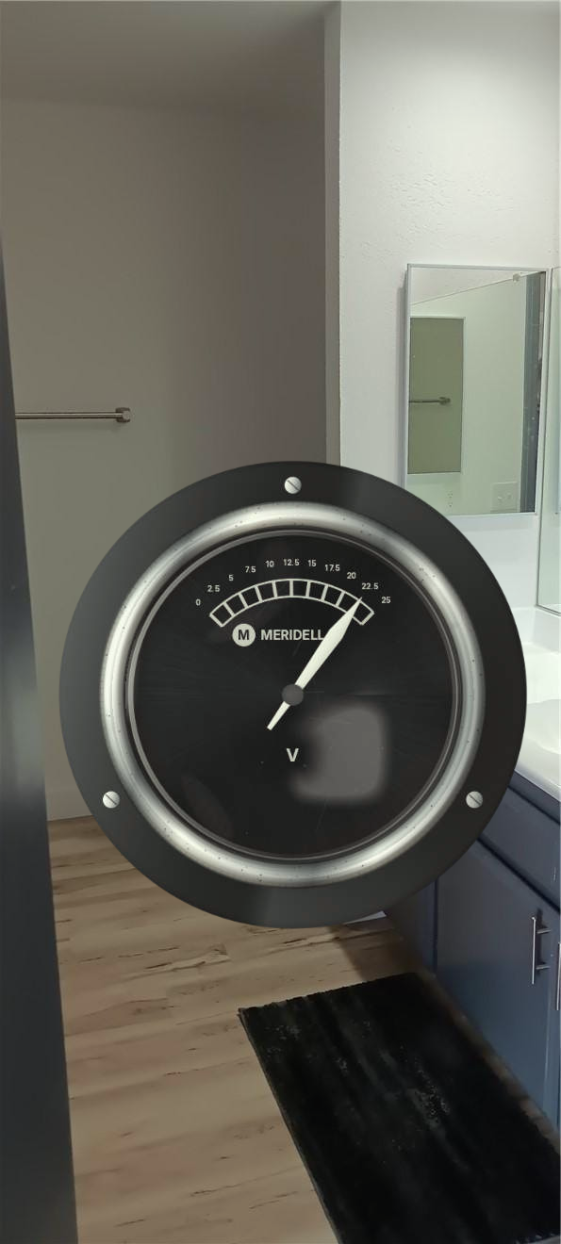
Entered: 22.5 V
